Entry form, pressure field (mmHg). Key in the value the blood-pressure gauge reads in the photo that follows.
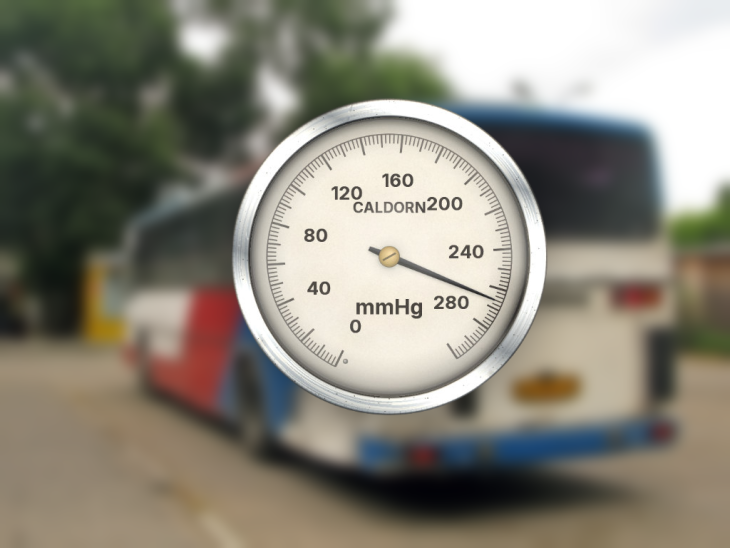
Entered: 266 mmHg
